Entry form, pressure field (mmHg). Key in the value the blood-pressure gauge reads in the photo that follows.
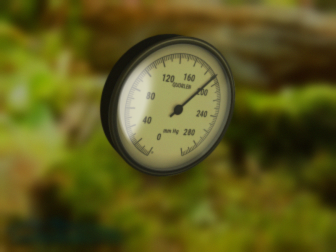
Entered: 190 mmHg
